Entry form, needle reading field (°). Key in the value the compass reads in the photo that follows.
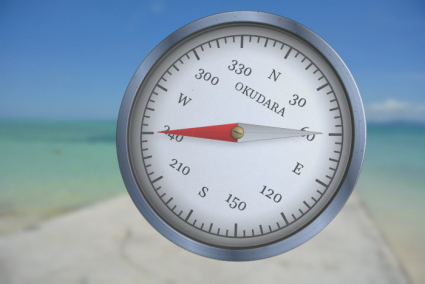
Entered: 240 °
